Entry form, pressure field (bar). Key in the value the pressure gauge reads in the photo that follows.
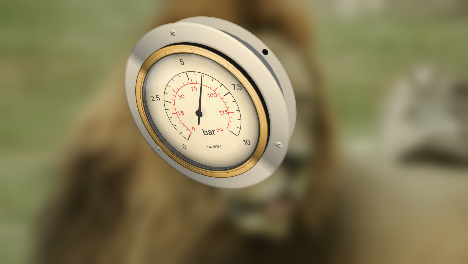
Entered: 6 bar
